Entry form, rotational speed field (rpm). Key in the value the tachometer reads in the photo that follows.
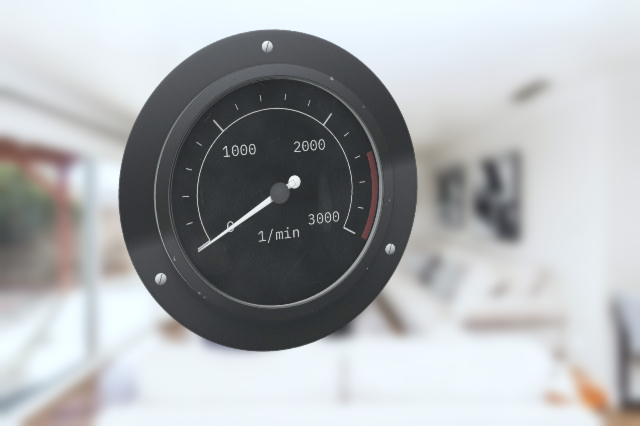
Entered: 0 rpm
